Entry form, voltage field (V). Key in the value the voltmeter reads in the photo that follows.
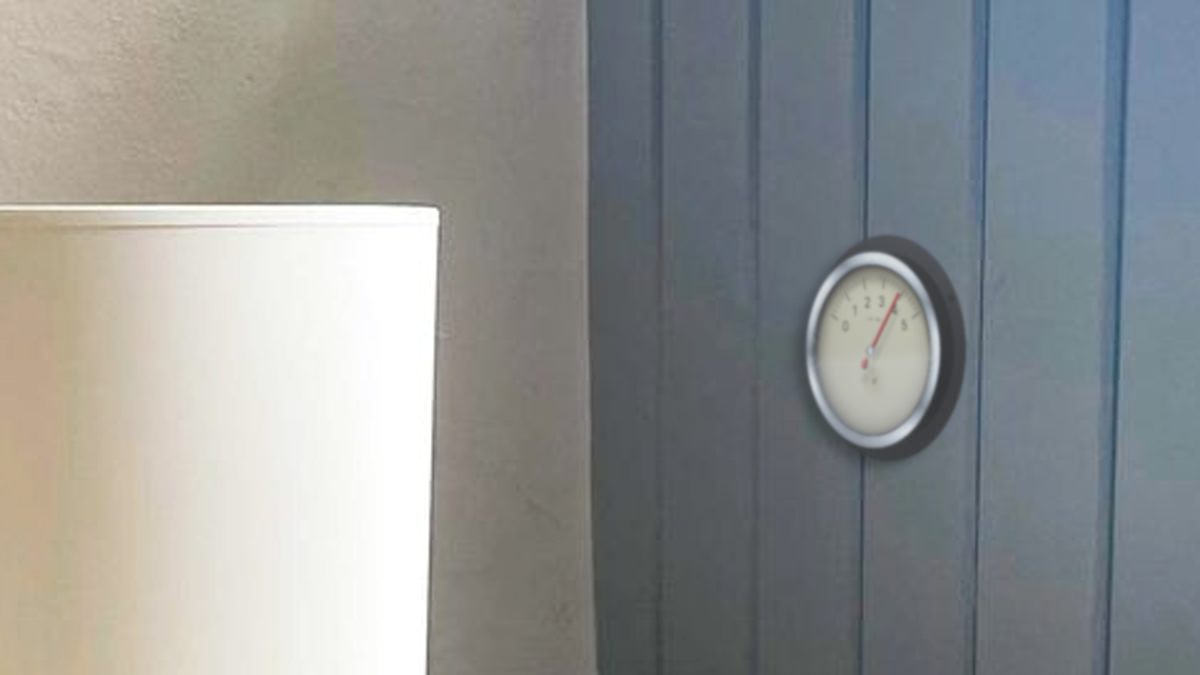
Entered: 4 V
